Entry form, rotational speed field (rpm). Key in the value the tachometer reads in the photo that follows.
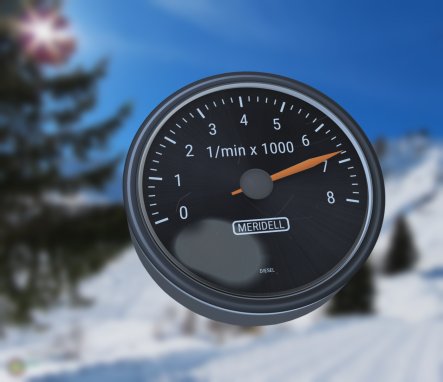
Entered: 6800 rpm
